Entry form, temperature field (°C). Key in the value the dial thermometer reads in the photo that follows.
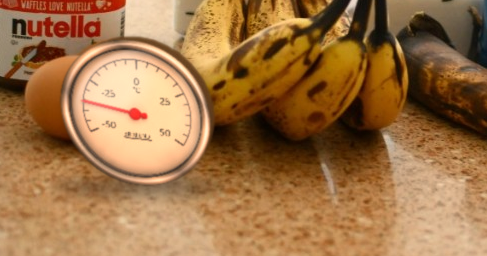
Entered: -35 °C
